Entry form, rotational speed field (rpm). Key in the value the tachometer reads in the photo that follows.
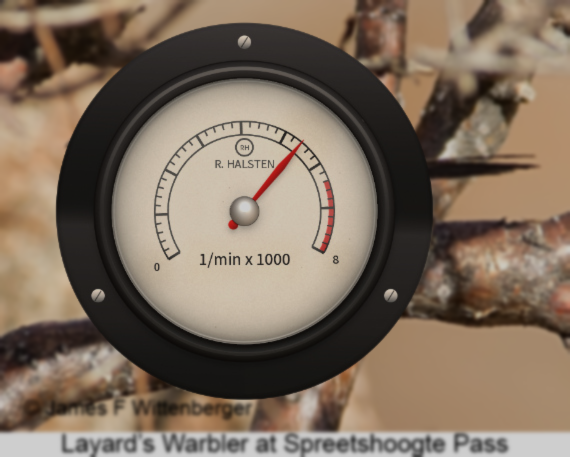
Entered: 5400 rpm
